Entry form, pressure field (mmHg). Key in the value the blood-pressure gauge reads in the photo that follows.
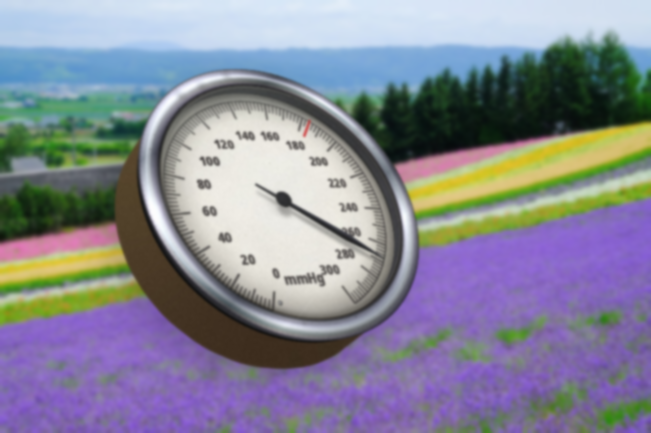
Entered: 270 mmHg
